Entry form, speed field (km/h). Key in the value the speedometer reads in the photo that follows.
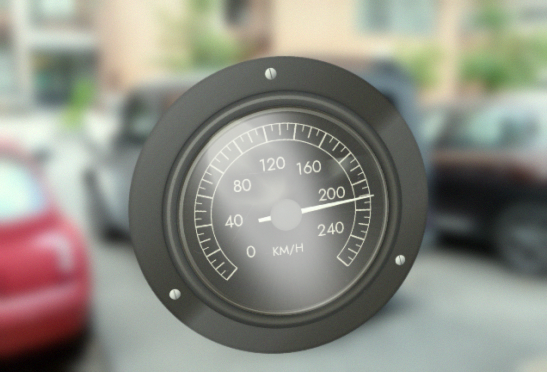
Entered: 210 km/h
